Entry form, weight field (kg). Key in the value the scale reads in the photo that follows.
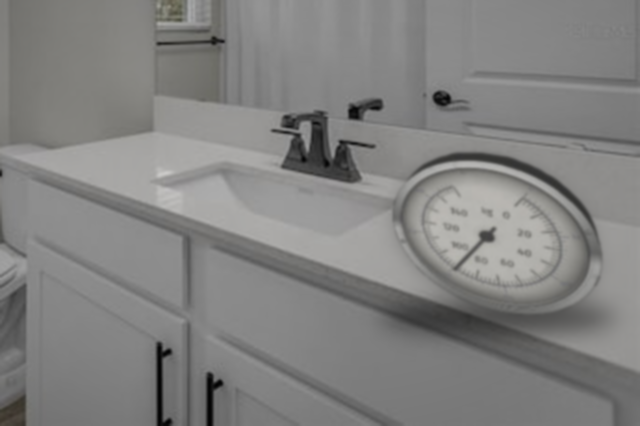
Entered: 90 kg
